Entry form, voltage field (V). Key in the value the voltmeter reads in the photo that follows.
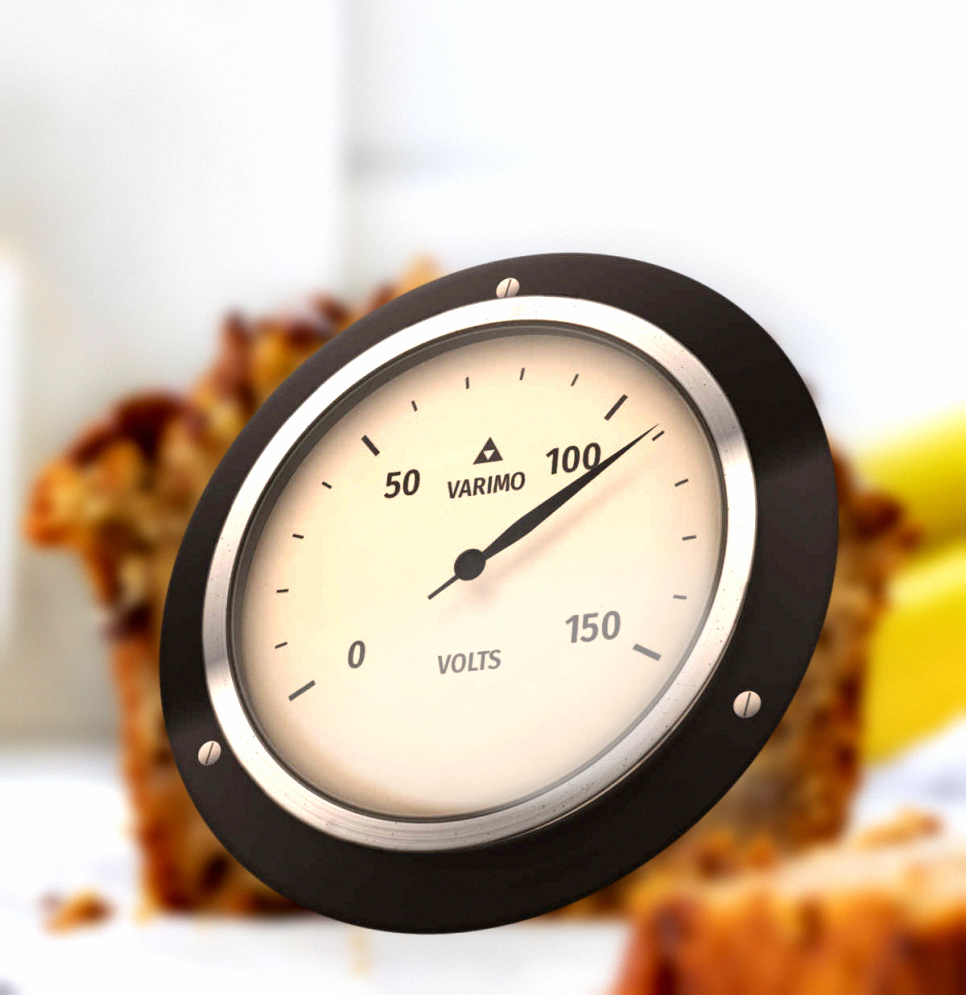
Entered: 110 V
